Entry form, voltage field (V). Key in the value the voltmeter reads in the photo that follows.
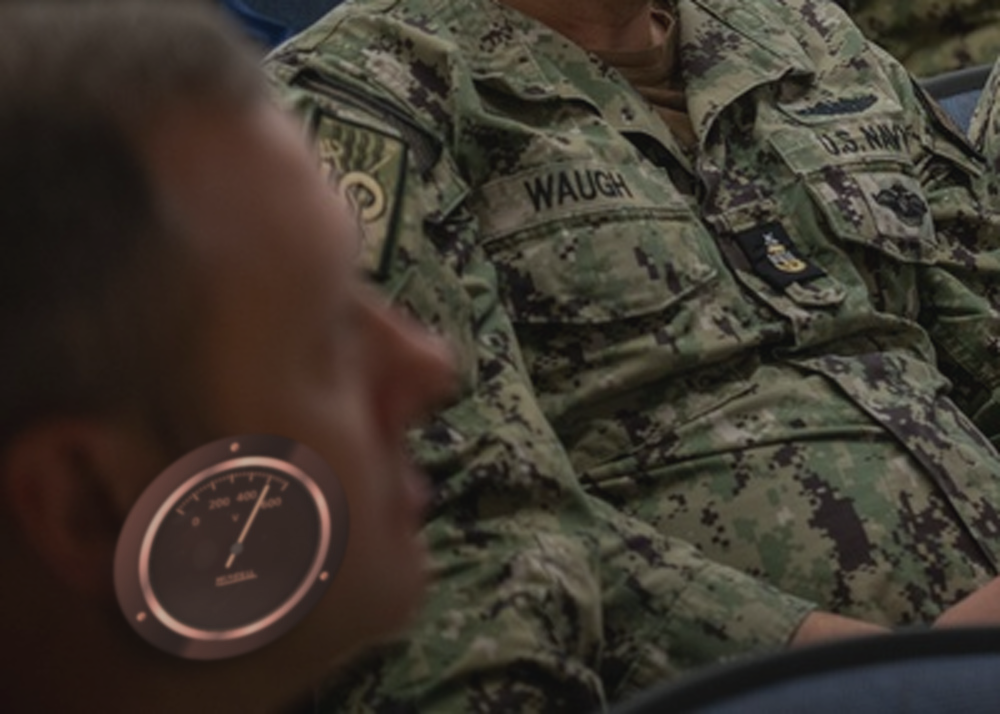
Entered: 500 V
